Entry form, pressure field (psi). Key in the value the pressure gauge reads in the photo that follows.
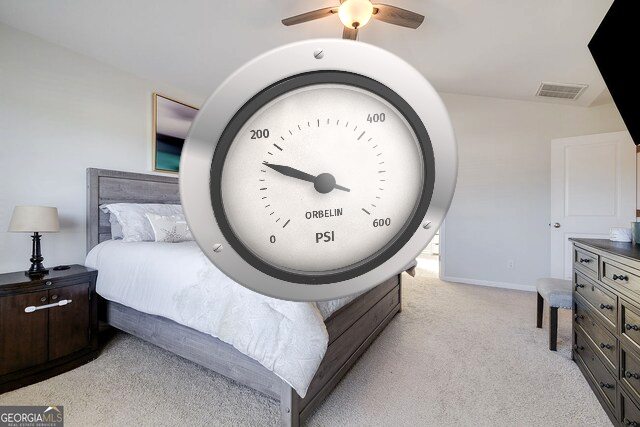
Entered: 160 psi
